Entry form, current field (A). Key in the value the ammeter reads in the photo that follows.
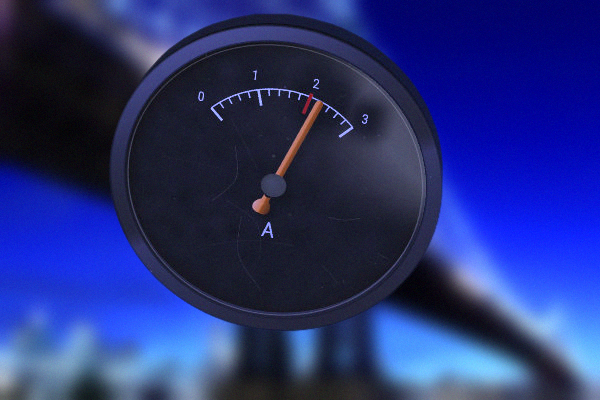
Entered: 2.2 A
